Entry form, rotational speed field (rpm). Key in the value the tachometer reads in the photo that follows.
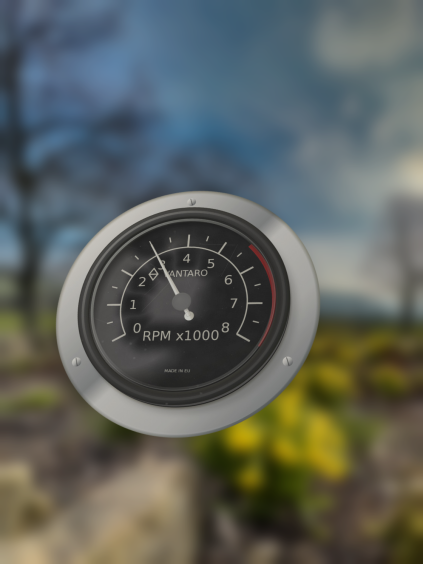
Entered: 3000 rpm
